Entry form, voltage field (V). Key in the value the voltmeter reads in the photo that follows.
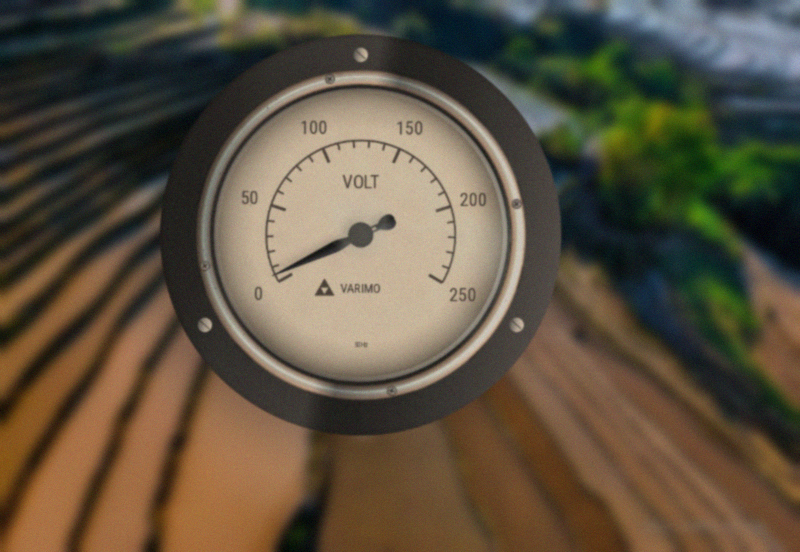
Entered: 5 V
